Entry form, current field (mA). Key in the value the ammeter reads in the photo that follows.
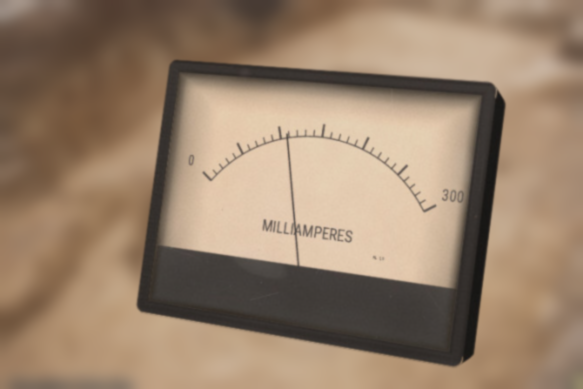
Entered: 110 mA
